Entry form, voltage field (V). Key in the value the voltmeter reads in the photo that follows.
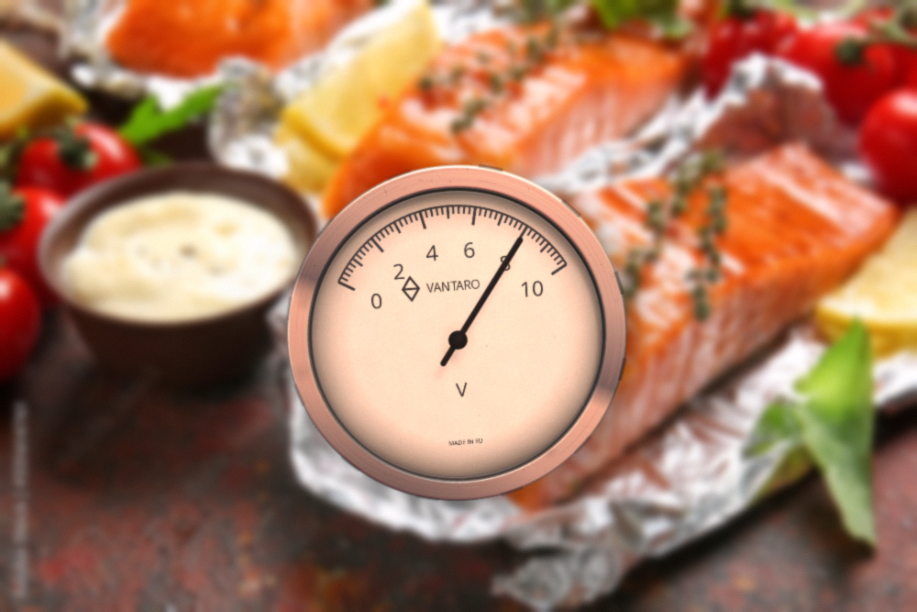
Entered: 8 V
